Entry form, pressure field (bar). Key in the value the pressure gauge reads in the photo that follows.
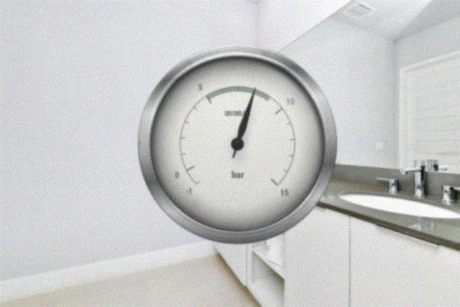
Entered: 8 bar
